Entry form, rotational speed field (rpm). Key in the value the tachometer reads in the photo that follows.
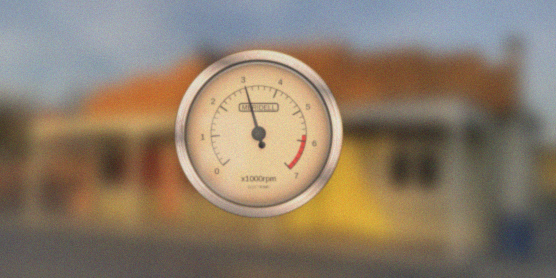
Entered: 3000 rpm
